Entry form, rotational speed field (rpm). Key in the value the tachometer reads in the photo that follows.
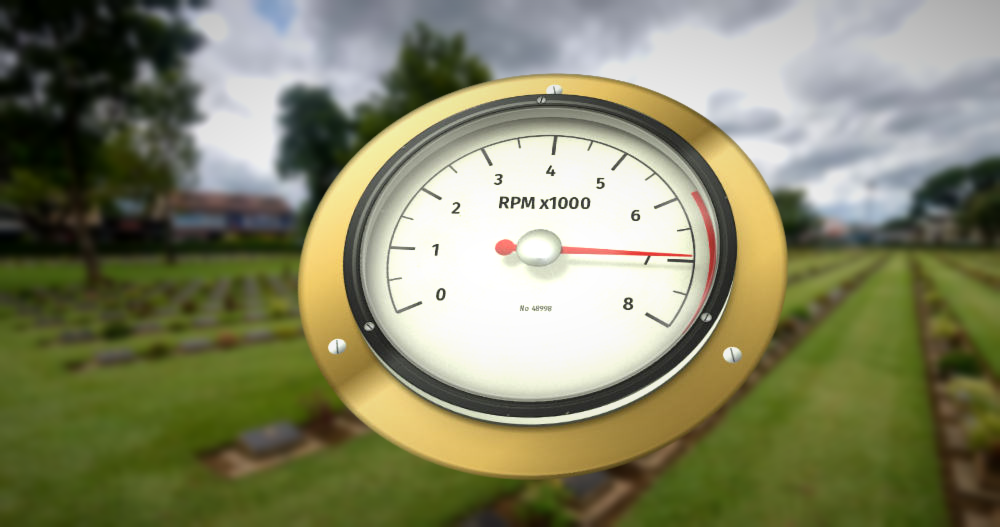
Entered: 7000 rpm
